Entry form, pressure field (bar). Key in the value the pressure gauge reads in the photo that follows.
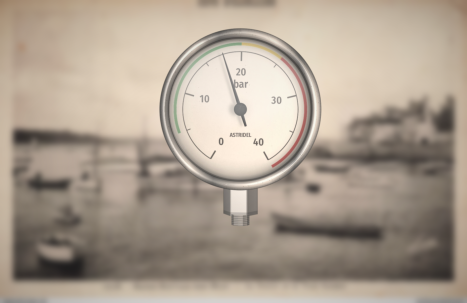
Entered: 17.5 bar
